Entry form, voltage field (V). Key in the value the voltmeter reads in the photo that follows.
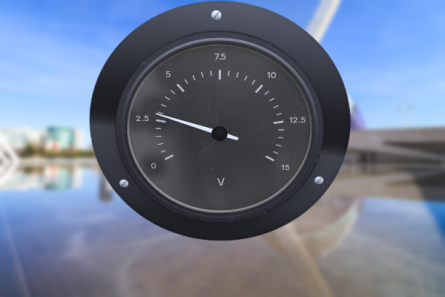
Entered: 3 V
